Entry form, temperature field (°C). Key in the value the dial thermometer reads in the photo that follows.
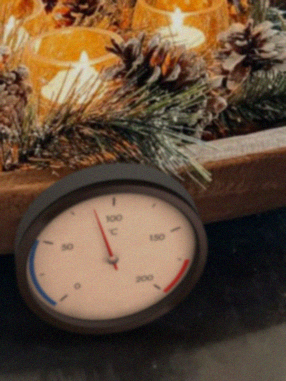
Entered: 87.5 °C
